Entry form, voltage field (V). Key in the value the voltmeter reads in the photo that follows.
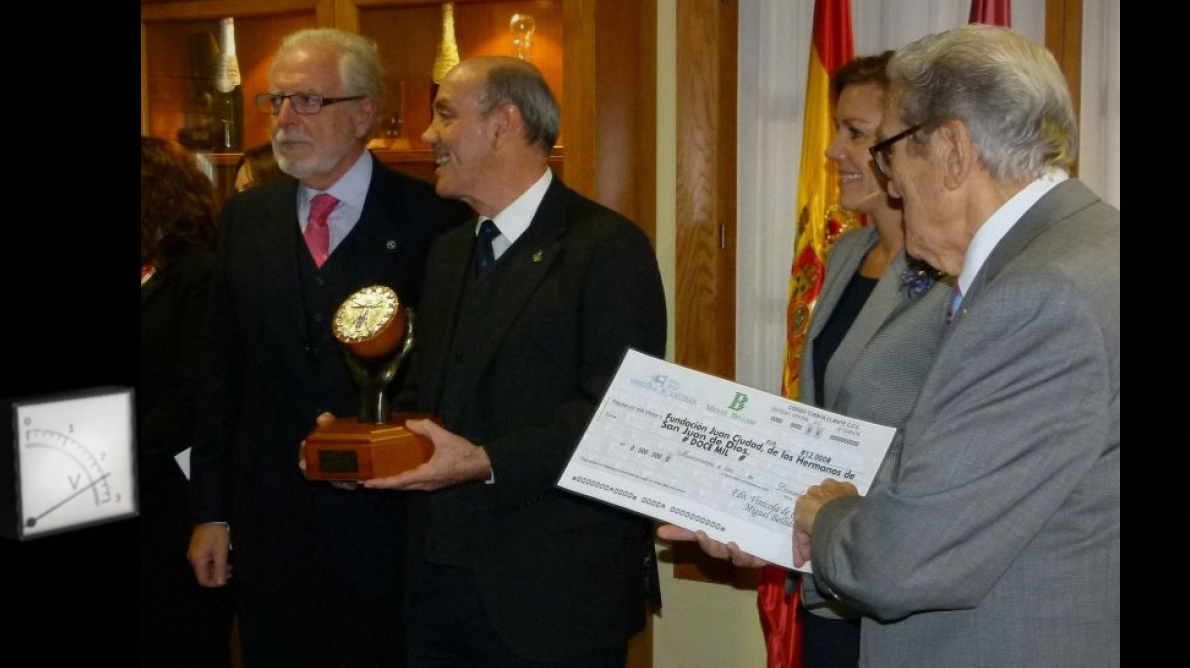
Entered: 2.4 V
